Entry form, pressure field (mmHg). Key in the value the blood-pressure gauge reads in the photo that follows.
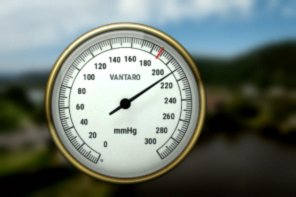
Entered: 210 mmHg
